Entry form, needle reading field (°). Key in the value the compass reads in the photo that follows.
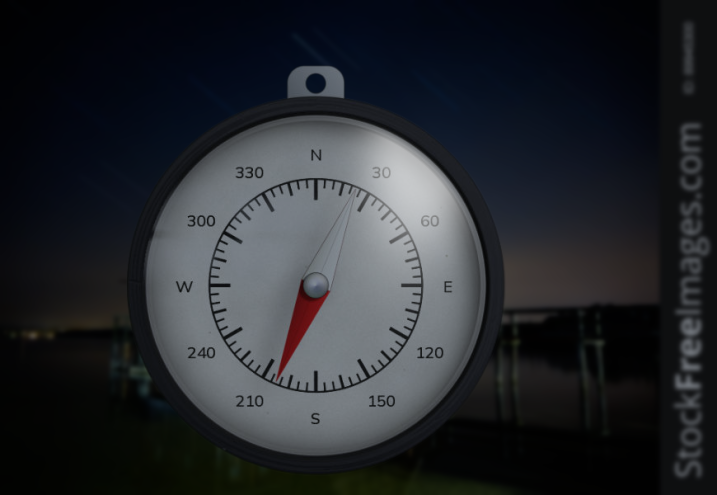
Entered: 202.5 °
